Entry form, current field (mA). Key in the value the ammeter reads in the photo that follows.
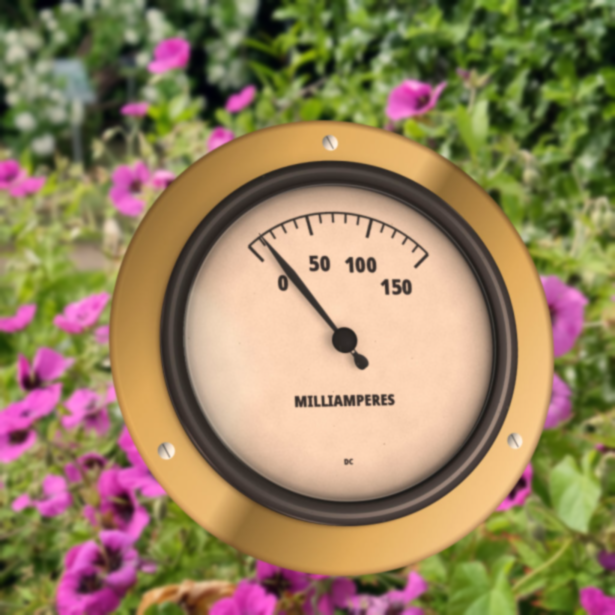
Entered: 10 mA
